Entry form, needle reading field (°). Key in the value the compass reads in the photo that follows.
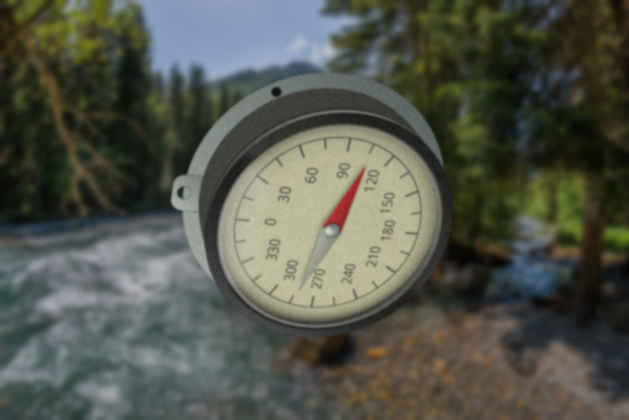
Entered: 105 °
